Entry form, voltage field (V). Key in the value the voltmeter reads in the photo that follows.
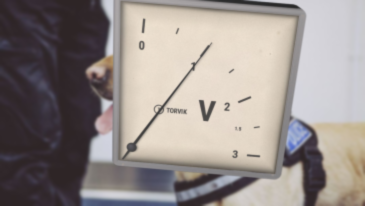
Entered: 1 V
